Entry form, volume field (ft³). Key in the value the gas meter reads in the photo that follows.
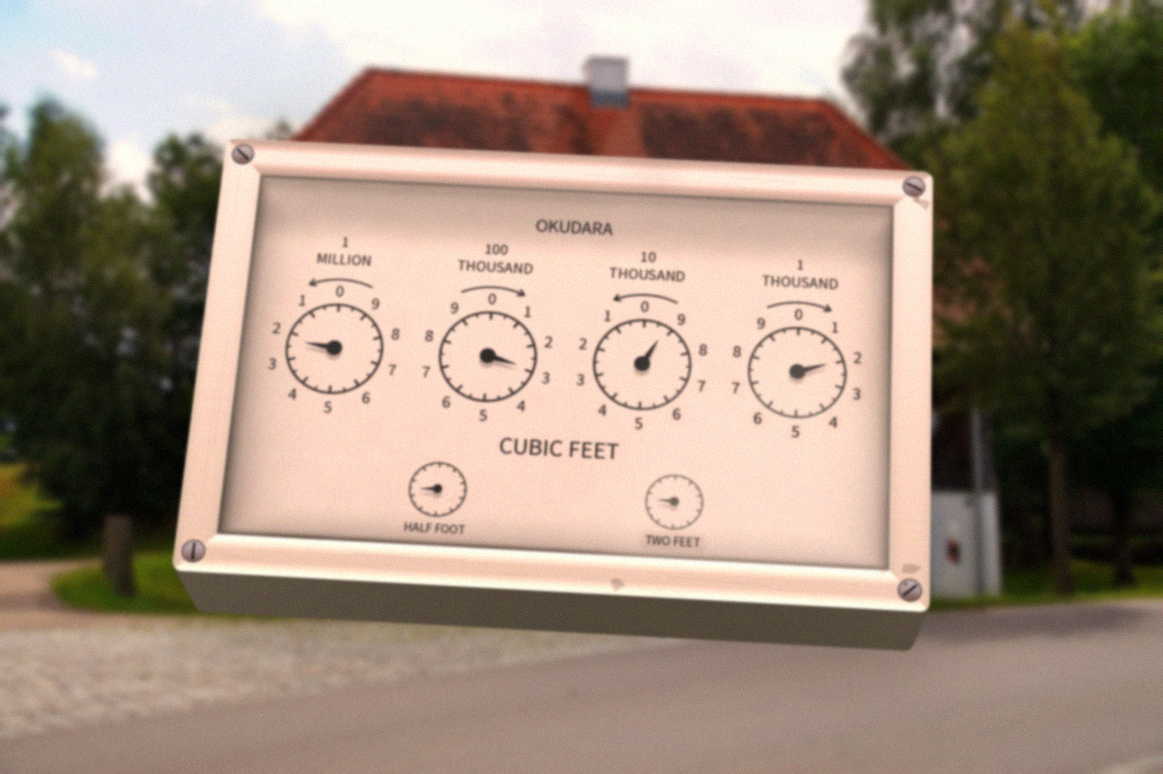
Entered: 229200 ft³
